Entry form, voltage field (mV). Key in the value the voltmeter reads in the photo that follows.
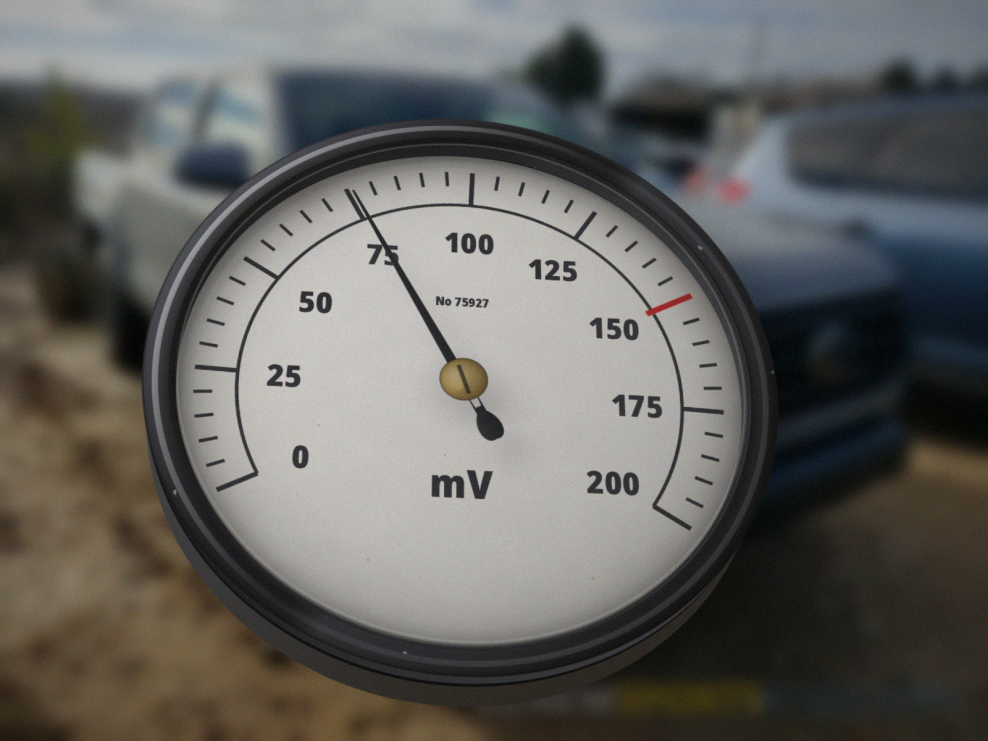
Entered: 75 mV
